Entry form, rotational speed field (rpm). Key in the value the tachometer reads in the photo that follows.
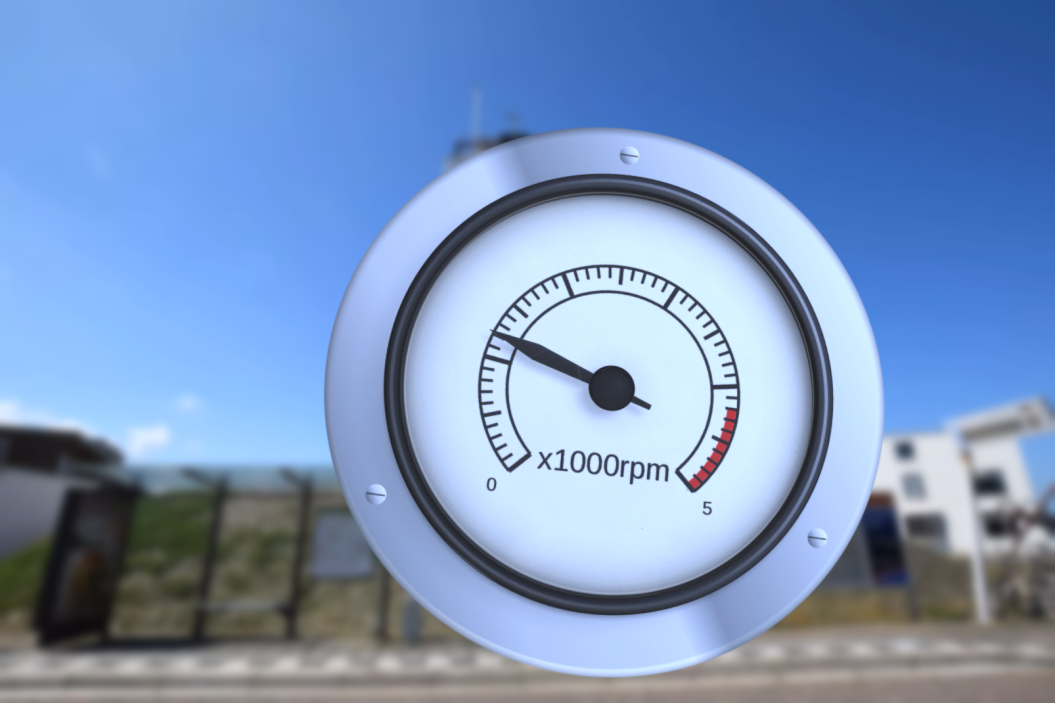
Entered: 1200 rpm
